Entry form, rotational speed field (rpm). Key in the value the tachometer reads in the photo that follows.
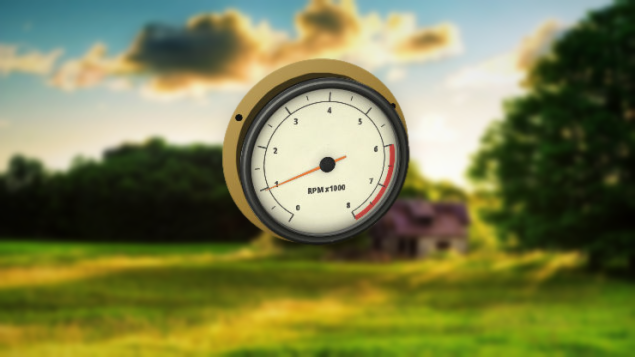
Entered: 1000 rpm
